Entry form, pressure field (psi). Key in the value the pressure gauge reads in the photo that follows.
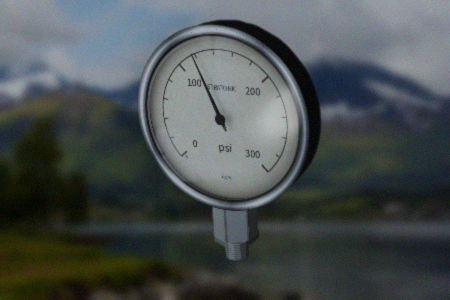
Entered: 120 psi
